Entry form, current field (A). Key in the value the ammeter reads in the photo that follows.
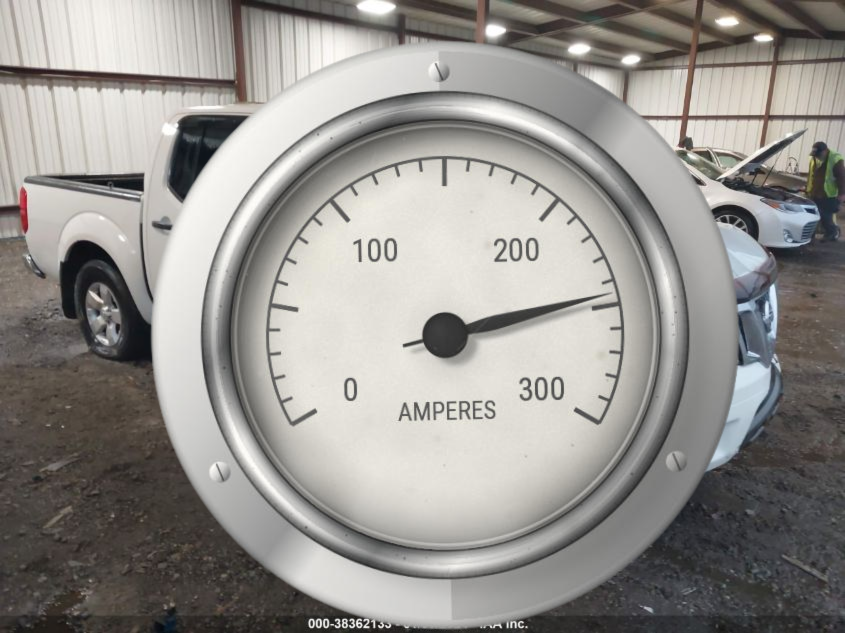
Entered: 245 A
